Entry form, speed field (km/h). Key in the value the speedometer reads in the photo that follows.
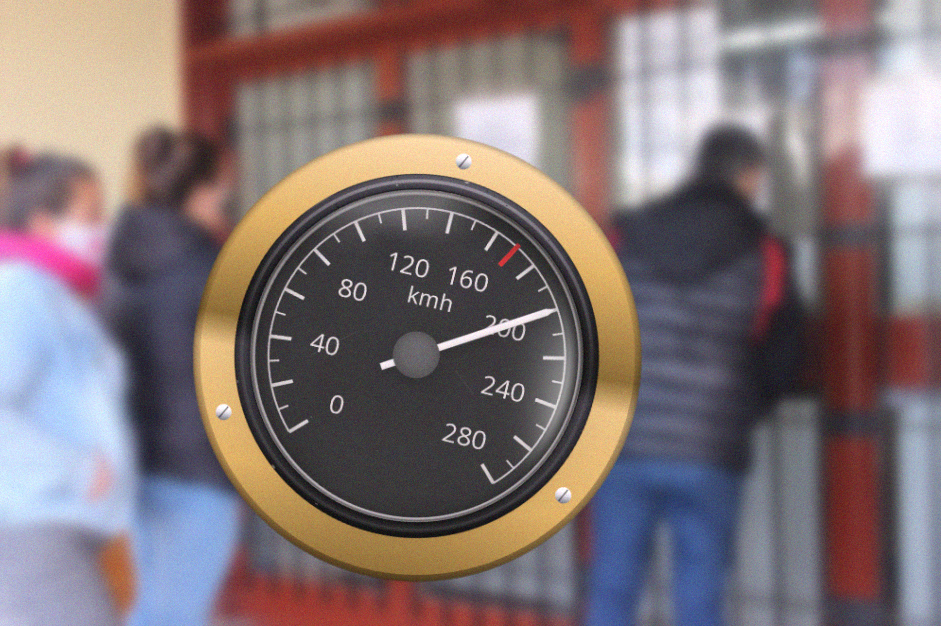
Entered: 200 km/h
